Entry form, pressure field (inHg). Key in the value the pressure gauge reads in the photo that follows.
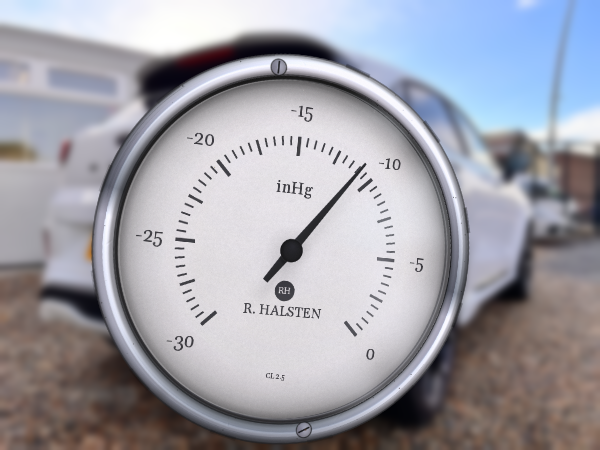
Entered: -11 inHg
